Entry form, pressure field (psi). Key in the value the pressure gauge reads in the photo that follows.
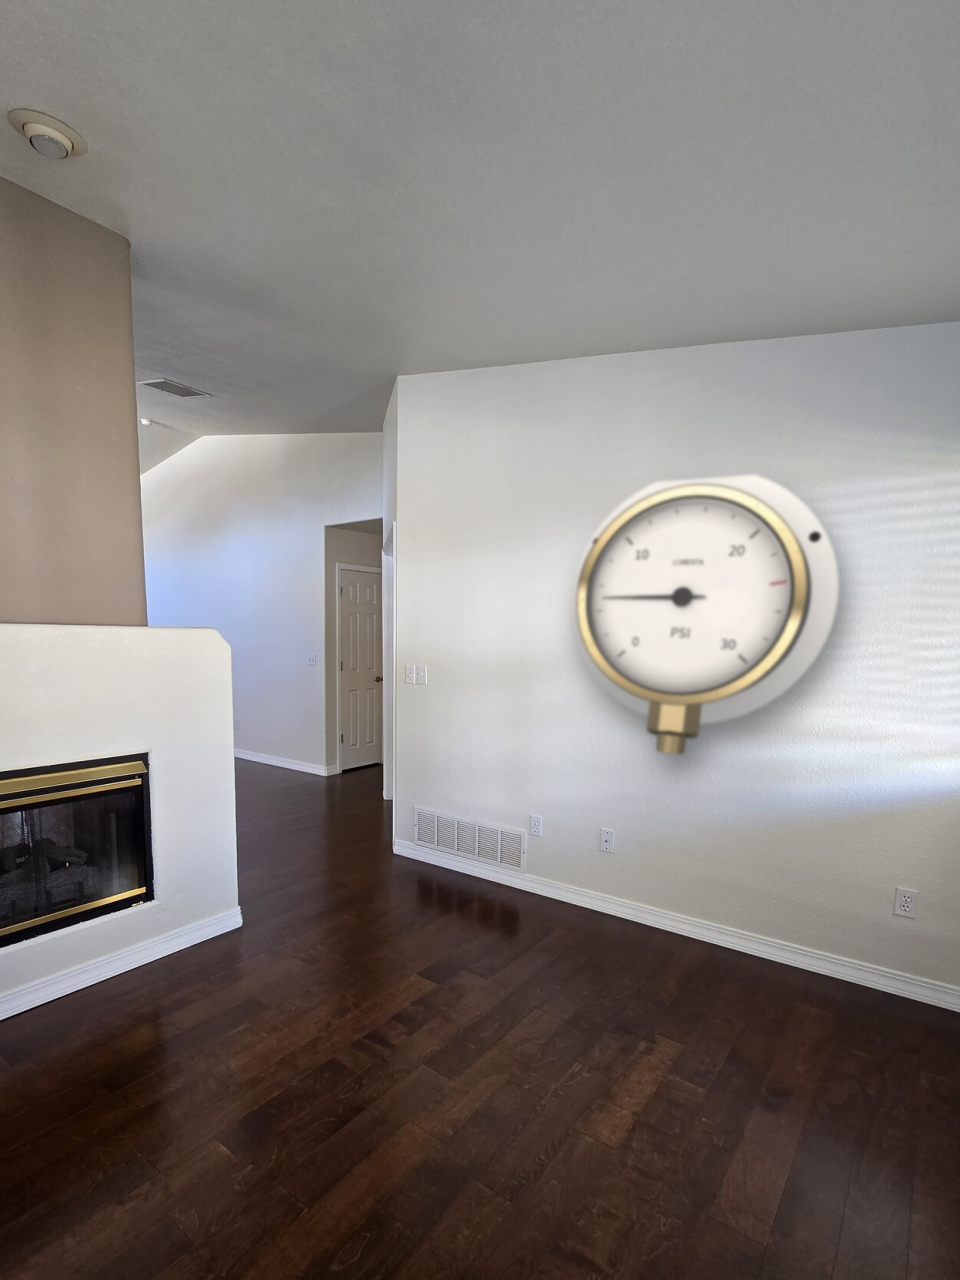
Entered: 5 psi
